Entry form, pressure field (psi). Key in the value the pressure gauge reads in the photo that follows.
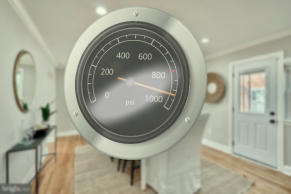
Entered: 925 psi
